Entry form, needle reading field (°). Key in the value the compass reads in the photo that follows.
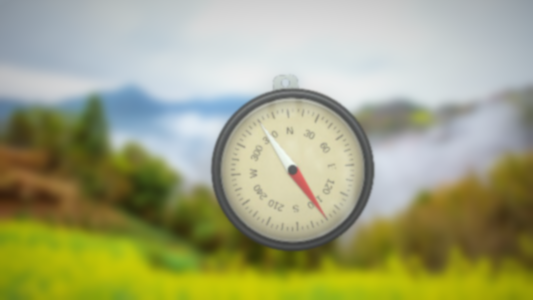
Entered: 150 °
